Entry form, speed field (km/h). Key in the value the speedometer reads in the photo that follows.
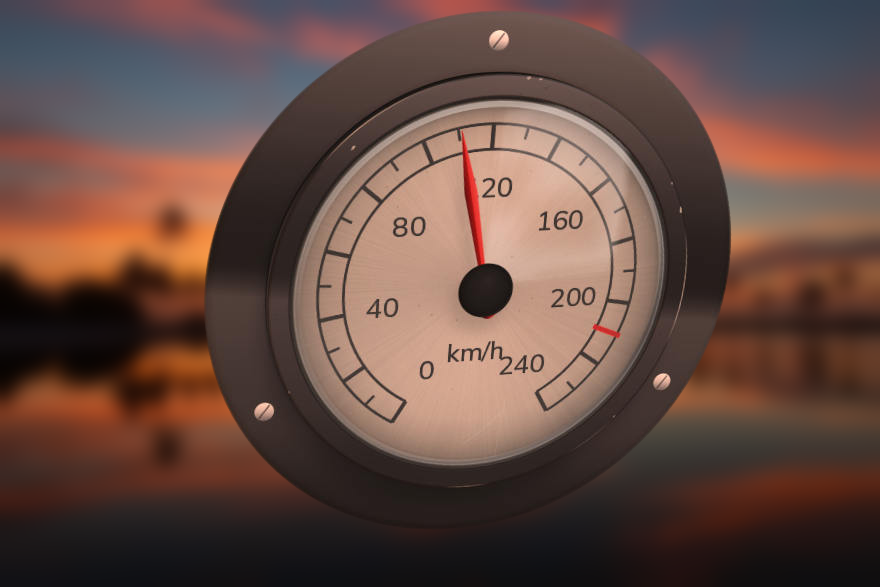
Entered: 110 km/h
